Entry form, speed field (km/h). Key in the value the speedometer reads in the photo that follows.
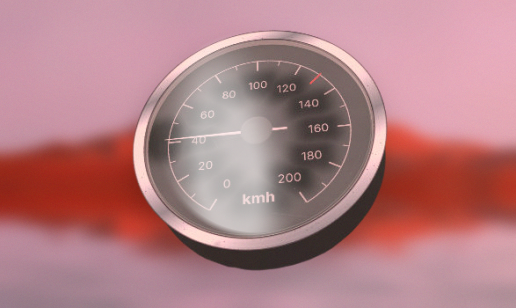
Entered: 40 km/h
